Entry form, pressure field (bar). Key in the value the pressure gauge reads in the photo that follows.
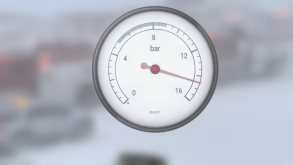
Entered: 14.5 bar
